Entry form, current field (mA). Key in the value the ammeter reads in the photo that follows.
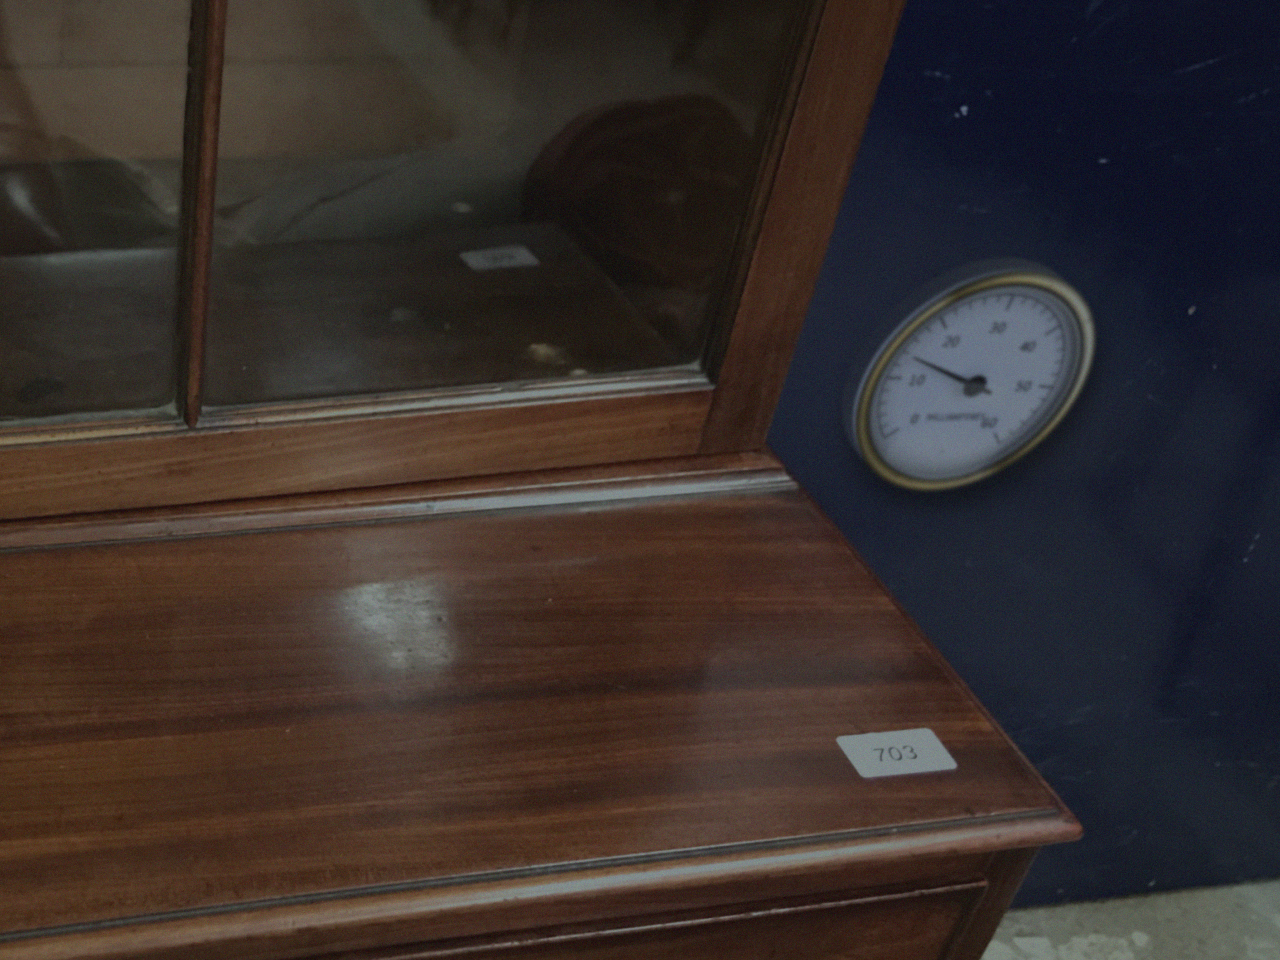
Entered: 14 mA
